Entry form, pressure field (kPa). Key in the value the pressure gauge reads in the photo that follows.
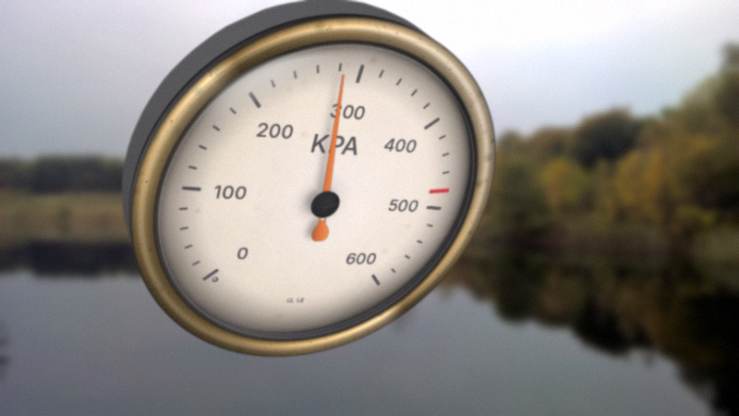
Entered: 280 kPa
